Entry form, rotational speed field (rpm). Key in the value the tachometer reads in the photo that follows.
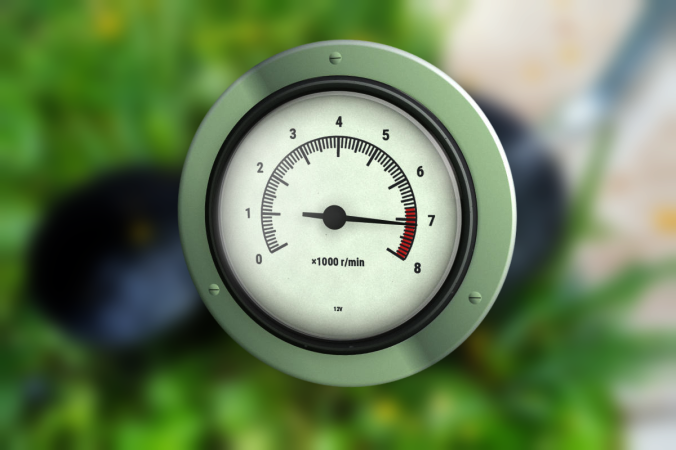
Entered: 7100 rpm
